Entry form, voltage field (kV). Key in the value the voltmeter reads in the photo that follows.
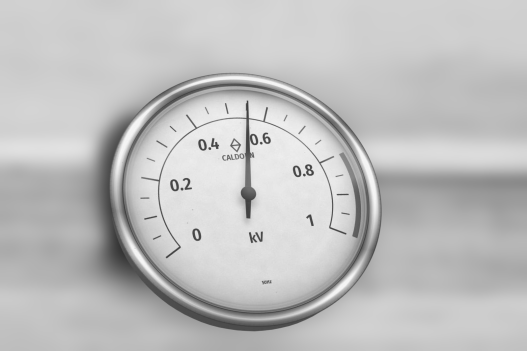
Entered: 0.55 kV
